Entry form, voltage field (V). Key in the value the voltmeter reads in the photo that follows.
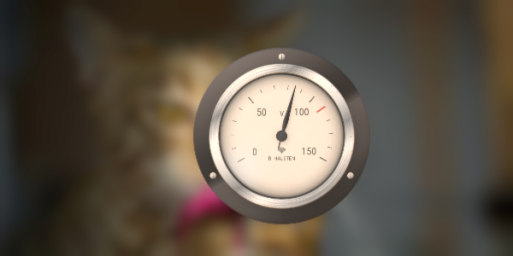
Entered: 85 V
